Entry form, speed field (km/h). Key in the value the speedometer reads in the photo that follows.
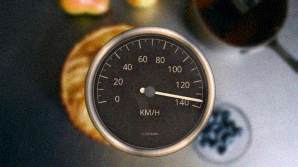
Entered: 135 km/h
